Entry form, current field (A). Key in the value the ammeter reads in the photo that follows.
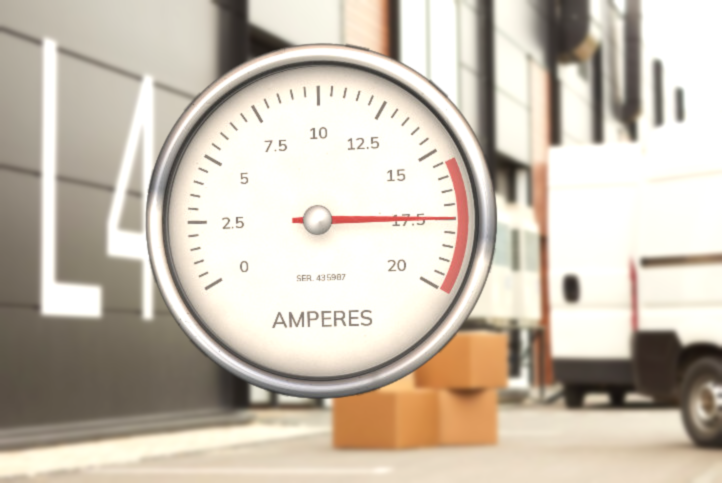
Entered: 17.5 A
